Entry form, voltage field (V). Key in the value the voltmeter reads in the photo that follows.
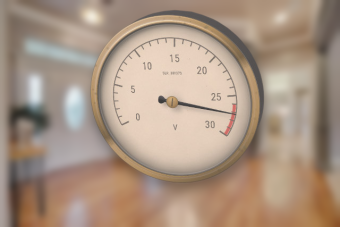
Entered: 27 V
